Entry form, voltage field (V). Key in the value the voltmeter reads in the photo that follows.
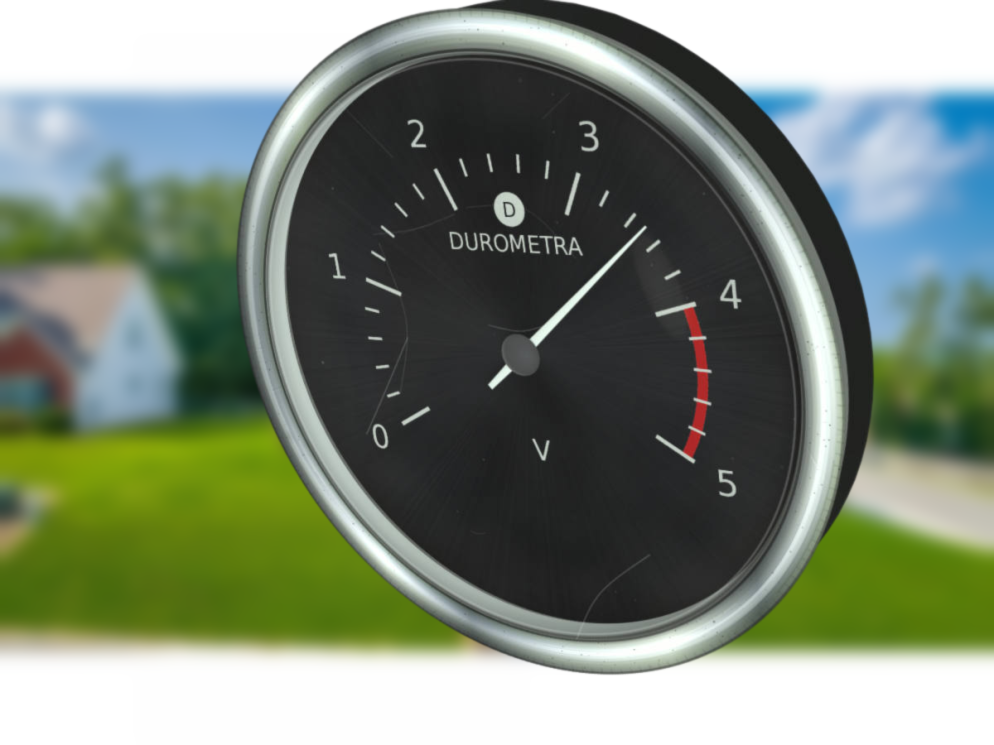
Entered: 3.5 V
